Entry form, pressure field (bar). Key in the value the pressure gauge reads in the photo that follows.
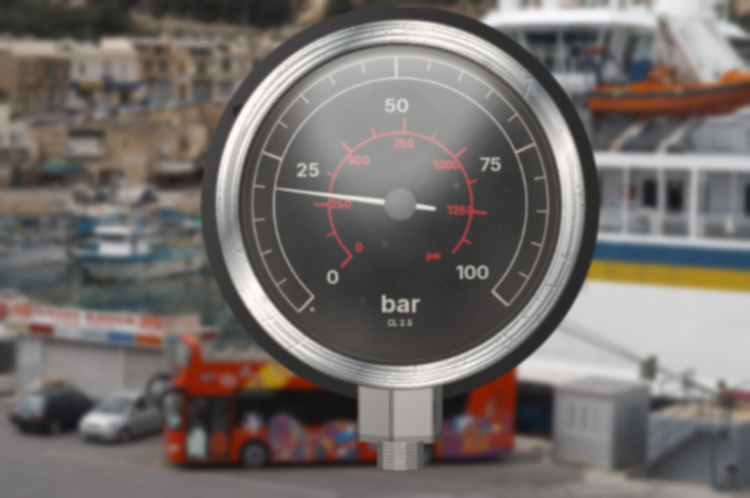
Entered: 20 bar
